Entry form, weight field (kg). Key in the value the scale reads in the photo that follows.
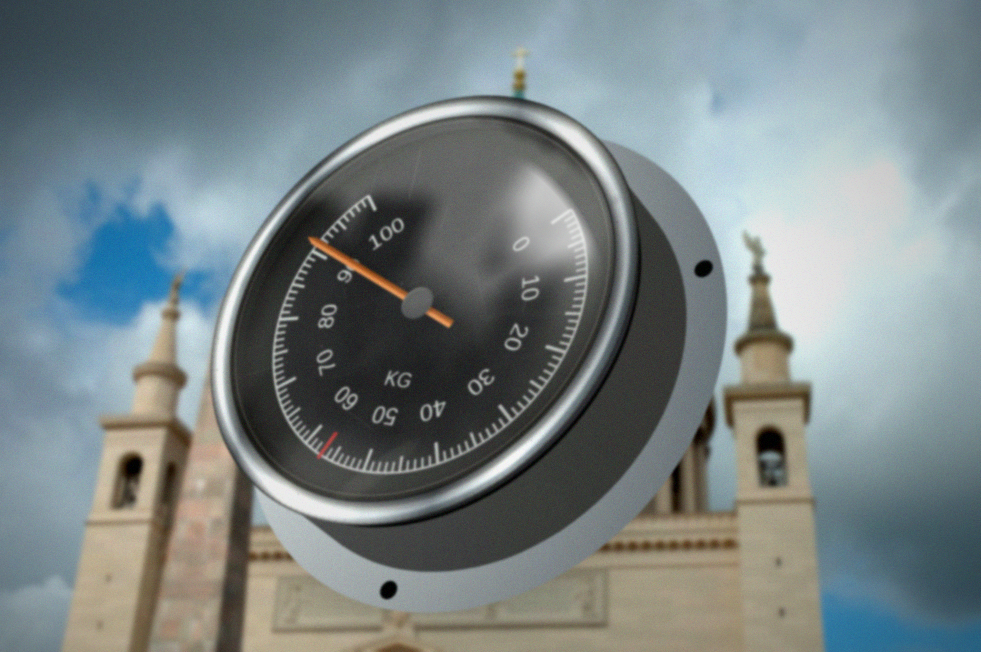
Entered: 91 kg
